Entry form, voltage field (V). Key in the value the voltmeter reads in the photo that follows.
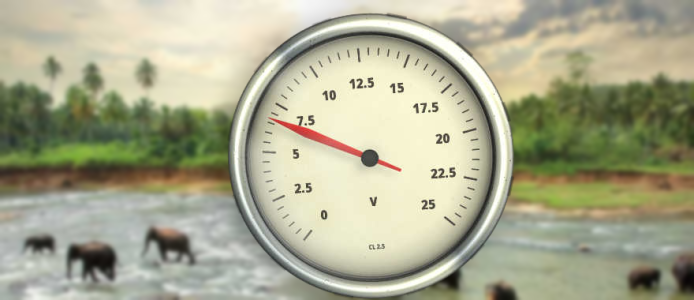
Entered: 6.75 V
